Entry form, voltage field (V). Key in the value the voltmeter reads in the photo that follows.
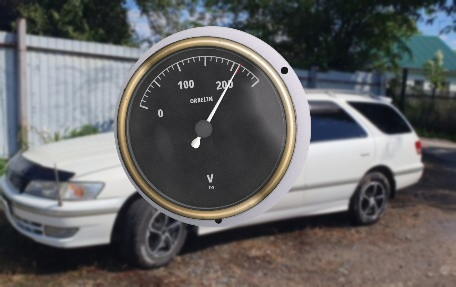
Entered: 210 V
